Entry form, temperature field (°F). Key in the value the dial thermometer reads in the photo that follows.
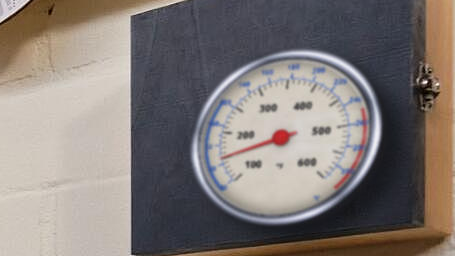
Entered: 150 °F
